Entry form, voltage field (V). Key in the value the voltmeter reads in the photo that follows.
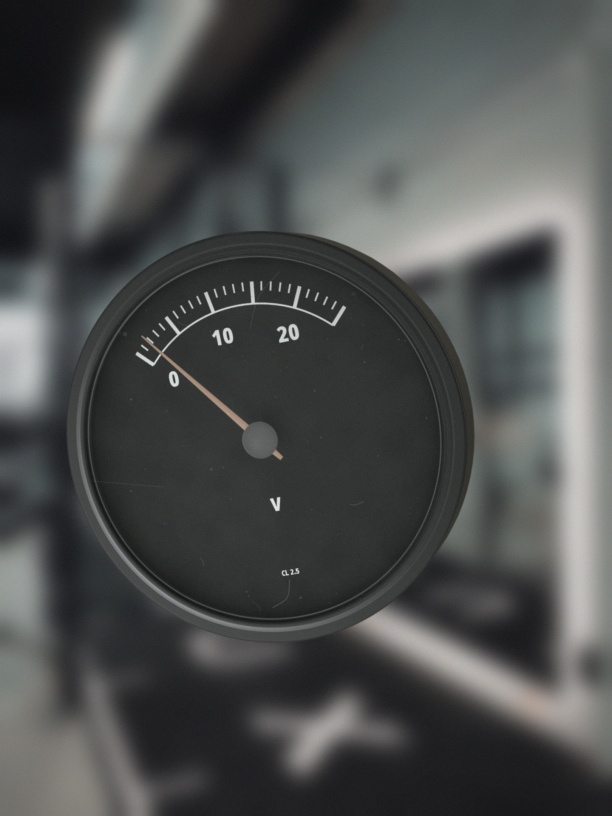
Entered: 2 V
